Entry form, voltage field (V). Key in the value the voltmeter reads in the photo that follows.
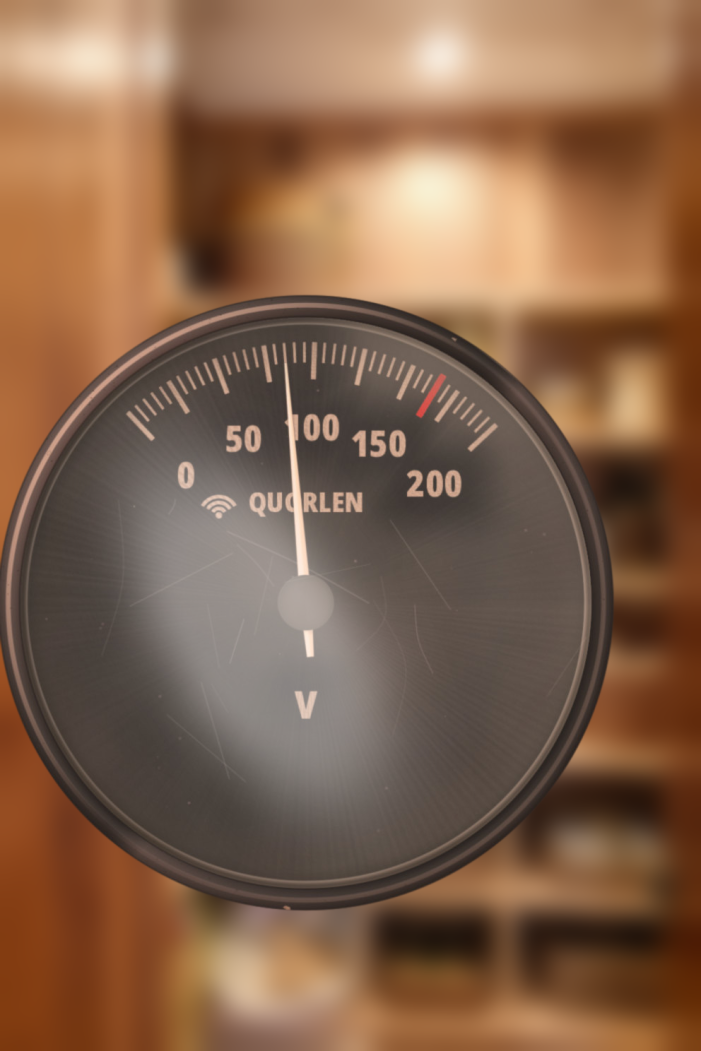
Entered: 85 V
